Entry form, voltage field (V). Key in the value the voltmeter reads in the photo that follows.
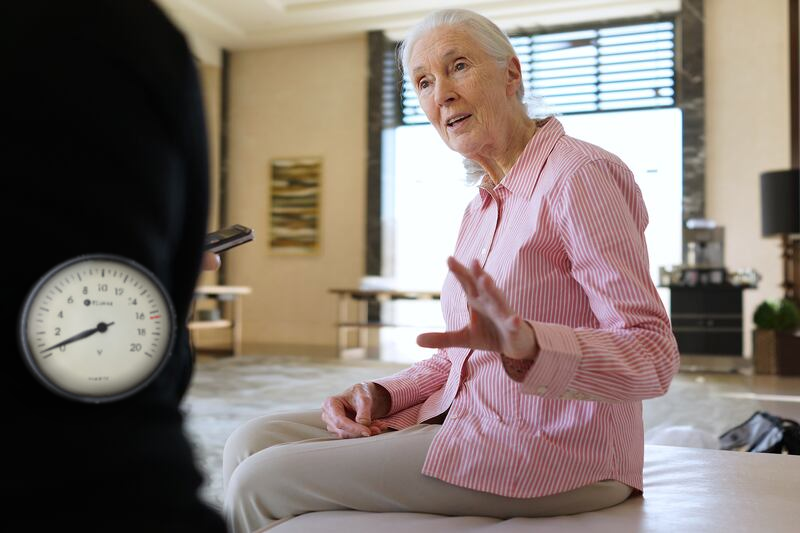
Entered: 0.5 V
